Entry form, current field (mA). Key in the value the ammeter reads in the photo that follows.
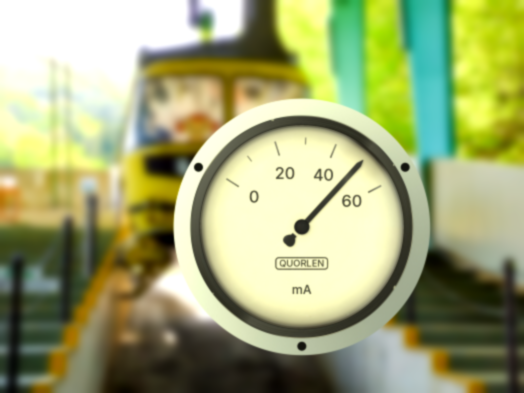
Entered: 50 mA
